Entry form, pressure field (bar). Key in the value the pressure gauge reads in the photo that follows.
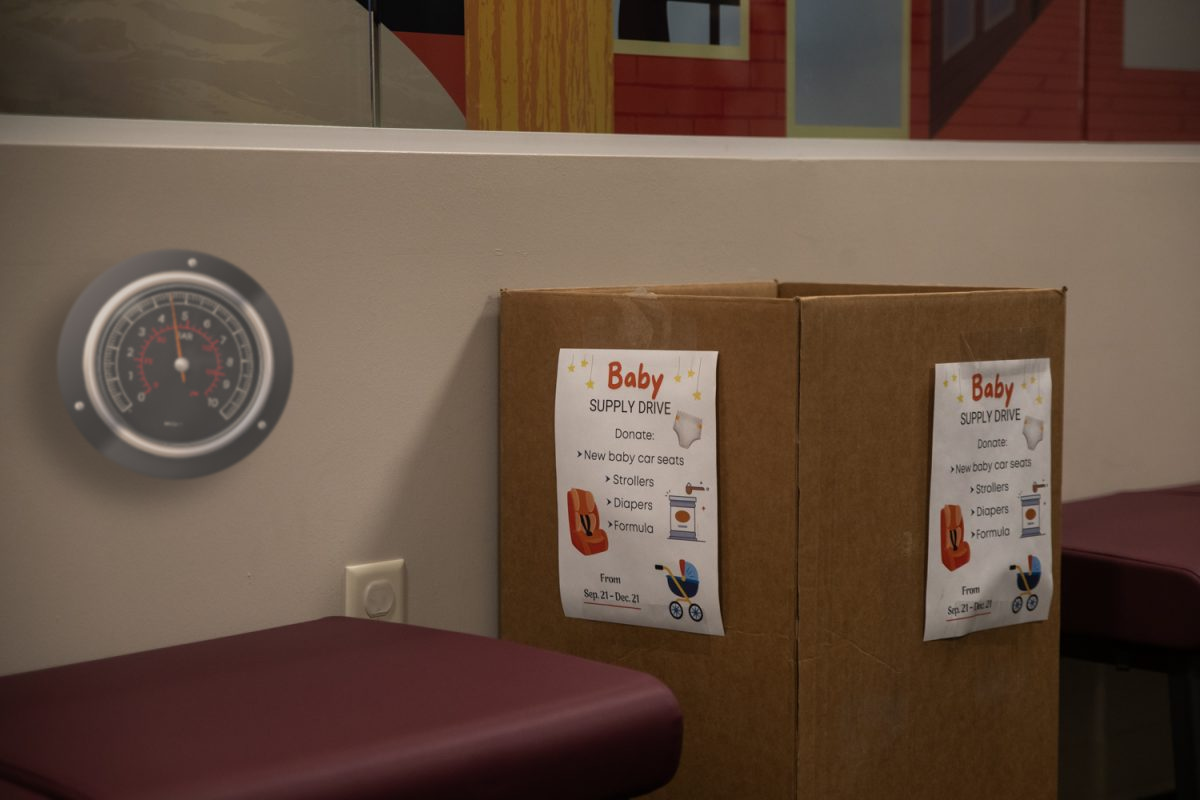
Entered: 4.5 bar
